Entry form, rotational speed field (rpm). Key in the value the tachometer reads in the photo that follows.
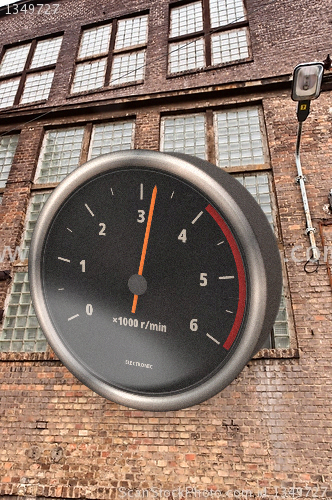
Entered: 3250 rpm
